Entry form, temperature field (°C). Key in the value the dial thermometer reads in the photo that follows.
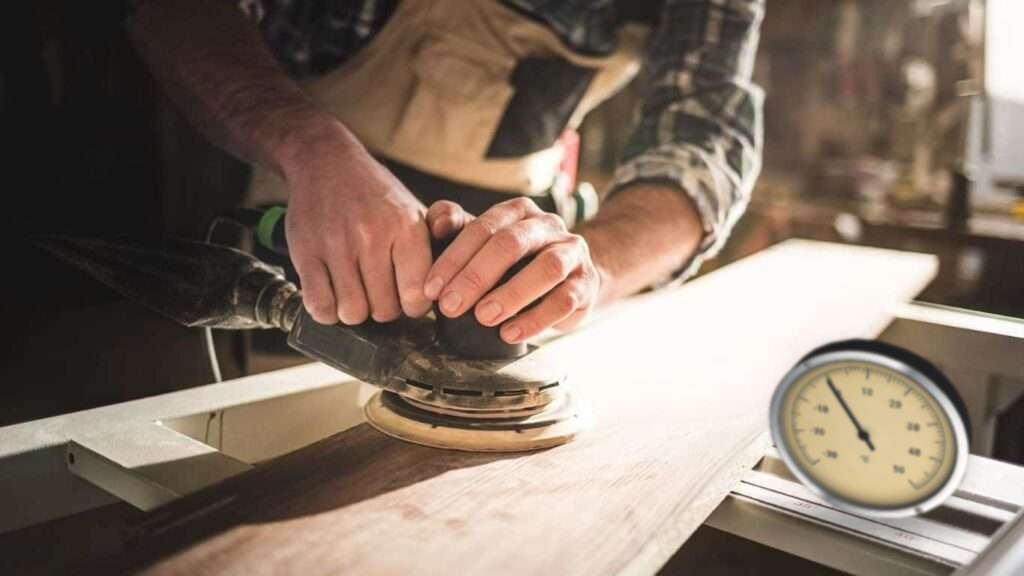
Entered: 0 °C
